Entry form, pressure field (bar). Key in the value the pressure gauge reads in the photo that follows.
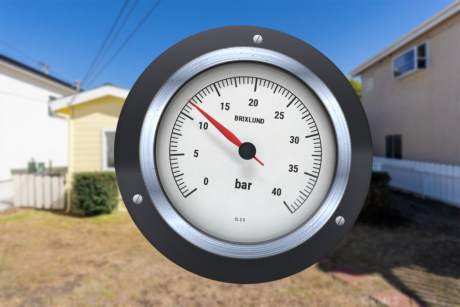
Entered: 11.5 bar
